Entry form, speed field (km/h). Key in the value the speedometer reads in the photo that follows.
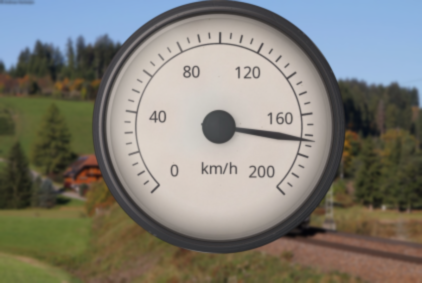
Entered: 172.5 km/h
